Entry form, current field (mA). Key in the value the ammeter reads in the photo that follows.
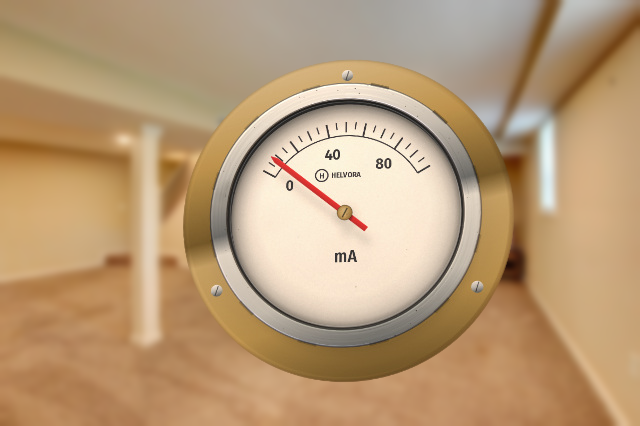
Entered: 7.5 mA
